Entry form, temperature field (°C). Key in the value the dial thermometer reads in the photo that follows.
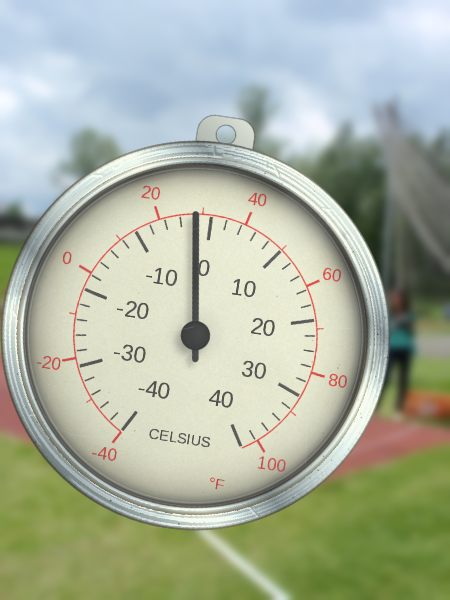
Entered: -2 °C
